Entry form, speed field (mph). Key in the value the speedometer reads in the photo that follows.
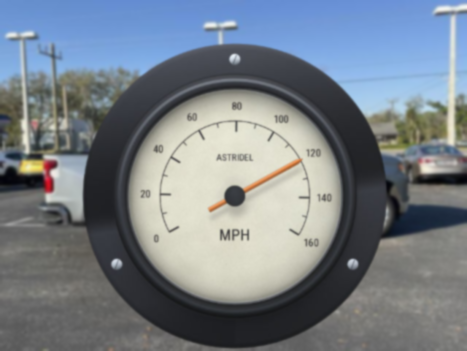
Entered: 120 mph
